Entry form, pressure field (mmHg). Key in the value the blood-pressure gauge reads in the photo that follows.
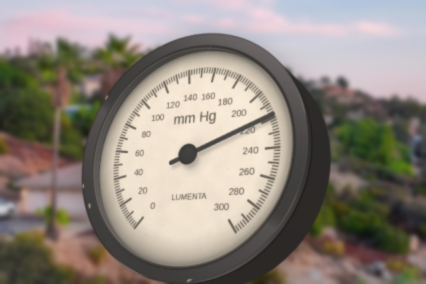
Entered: 220 mmHg
